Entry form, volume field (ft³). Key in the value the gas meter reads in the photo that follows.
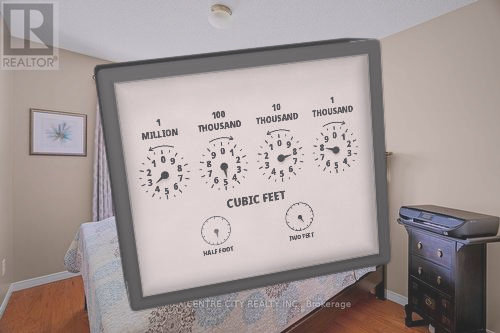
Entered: 347800 ft³
